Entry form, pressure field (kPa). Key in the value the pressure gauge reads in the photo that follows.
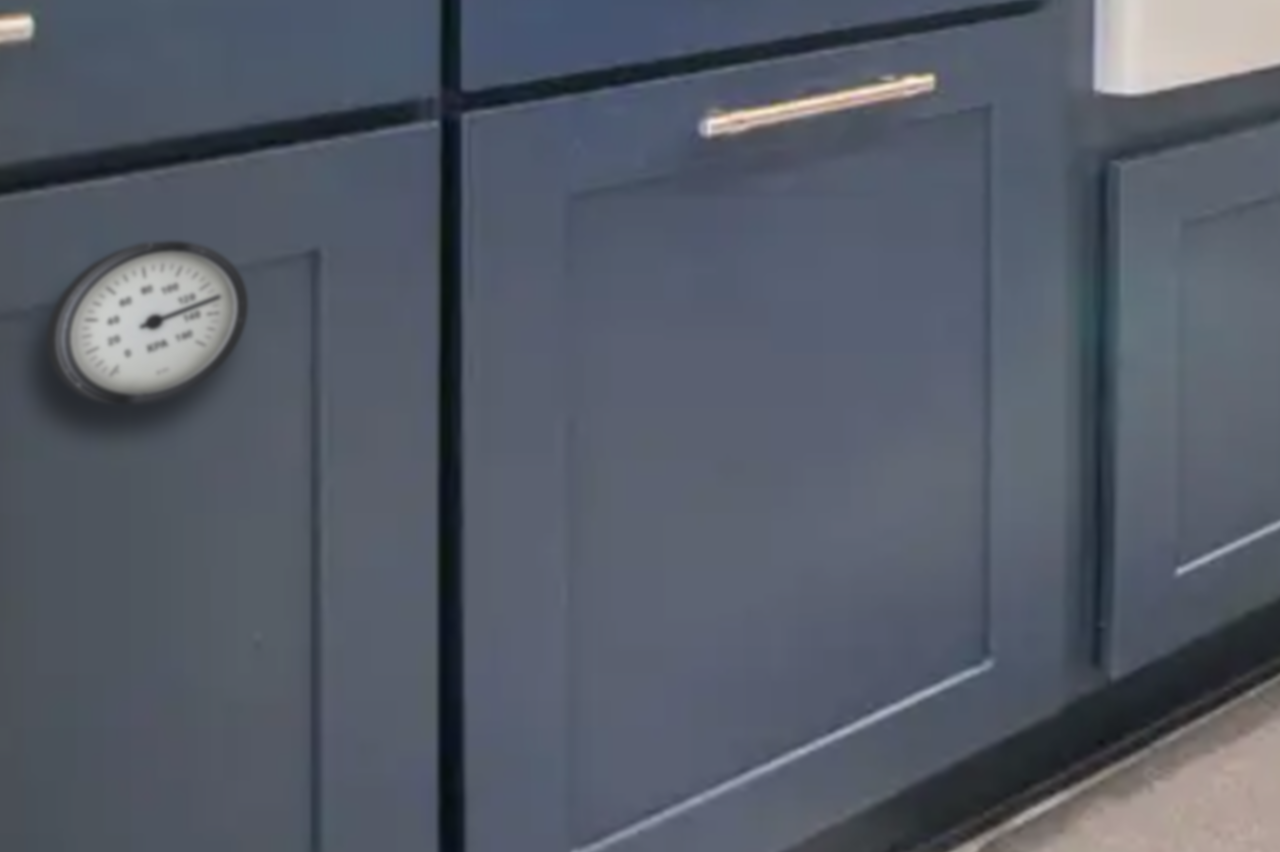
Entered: 130 kPa
